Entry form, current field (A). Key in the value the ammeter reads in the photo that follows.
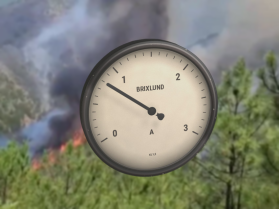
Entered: 0.8 A
